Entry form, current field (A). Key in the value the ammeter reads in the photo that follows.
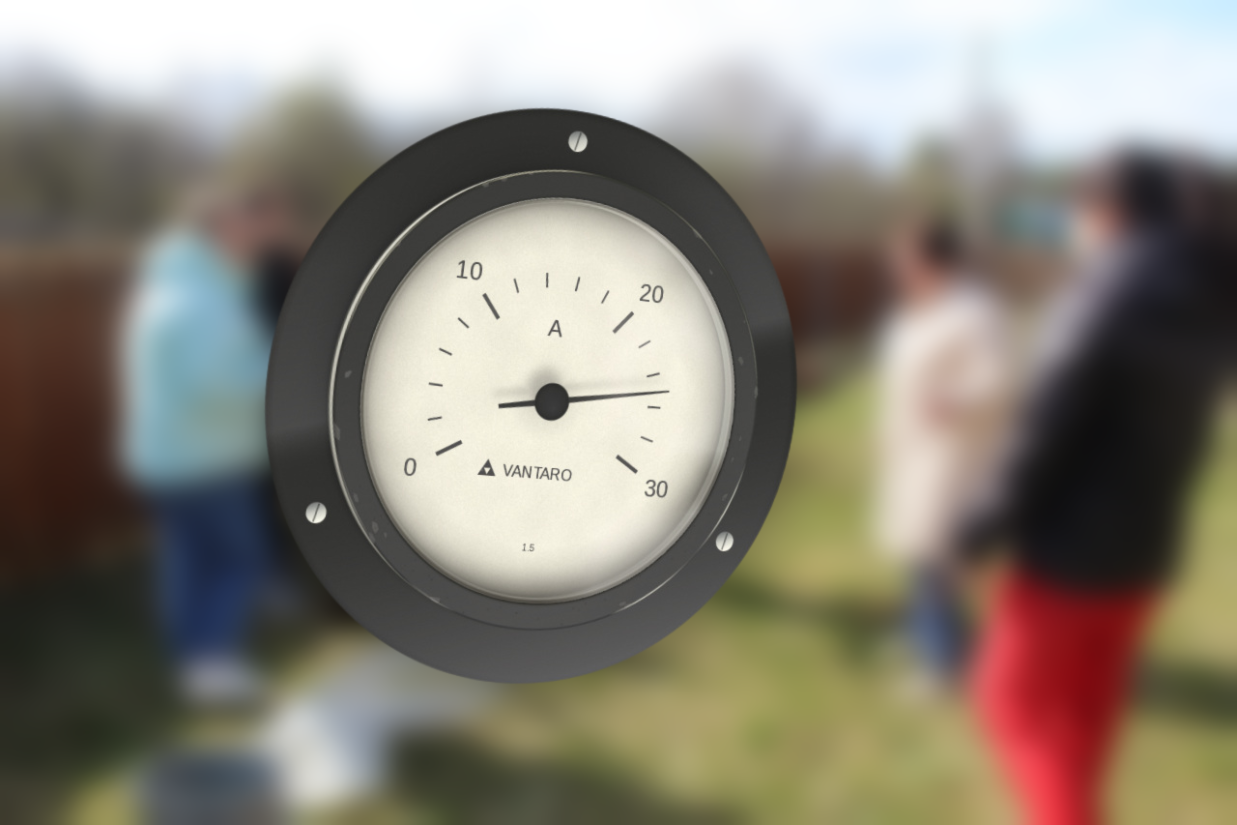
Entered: 25 A
